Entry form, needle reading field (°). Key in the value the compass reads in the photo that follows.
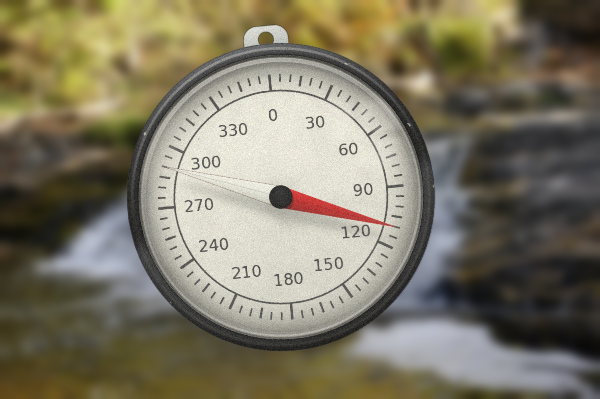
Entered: 110 °
